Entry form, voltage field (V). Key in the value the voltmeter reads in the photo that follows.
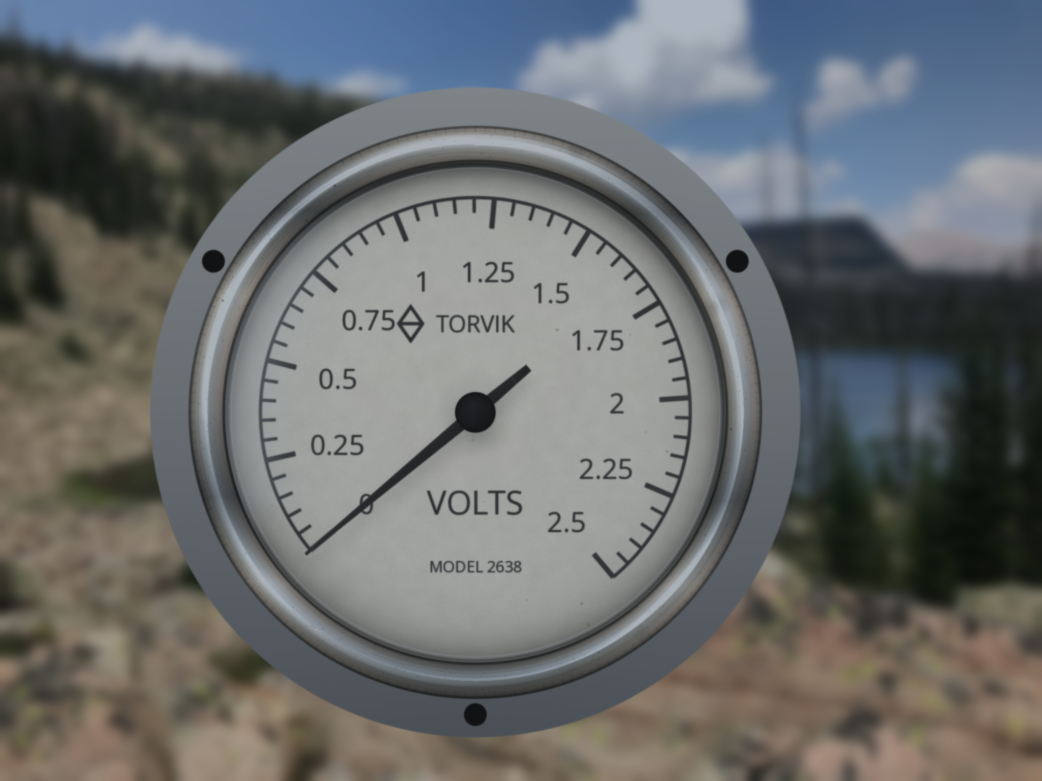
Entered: 0 V
